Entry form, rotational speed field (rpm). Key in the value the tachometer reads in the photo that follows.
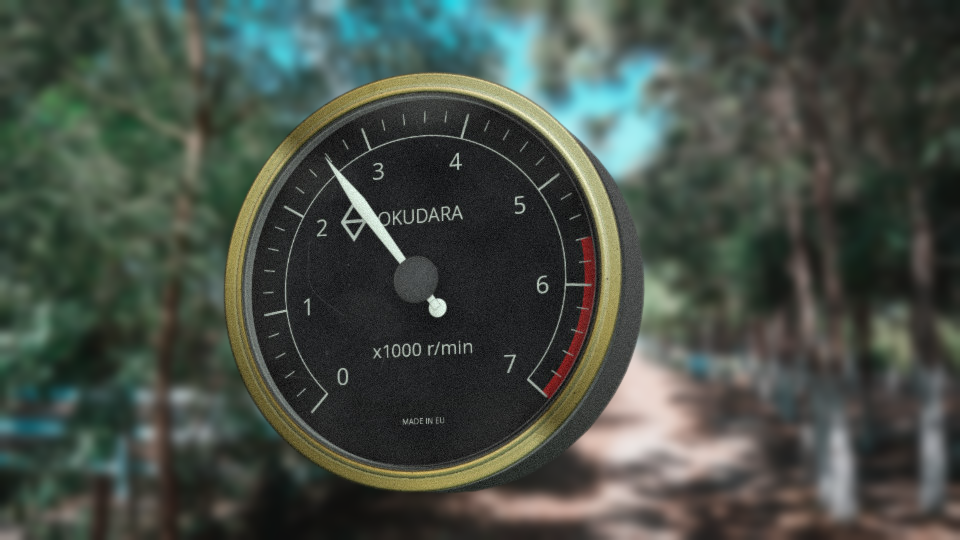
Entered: 2600 rpm
